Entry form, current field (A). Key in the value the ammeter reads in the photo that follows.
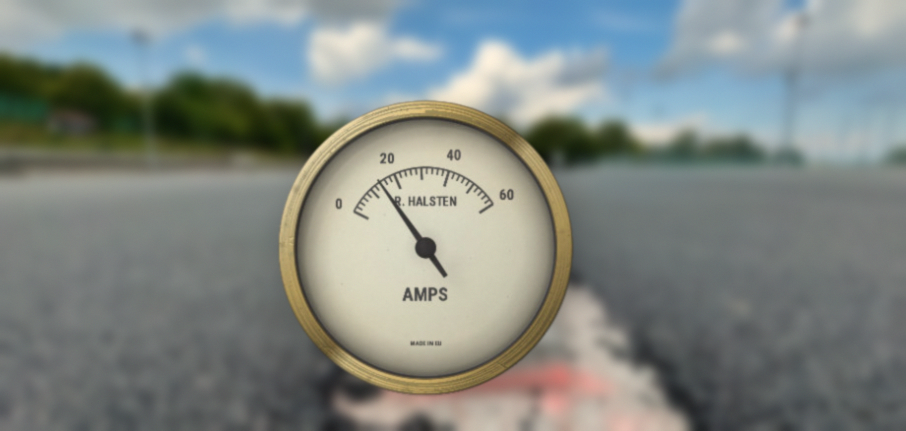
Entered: 14 A
